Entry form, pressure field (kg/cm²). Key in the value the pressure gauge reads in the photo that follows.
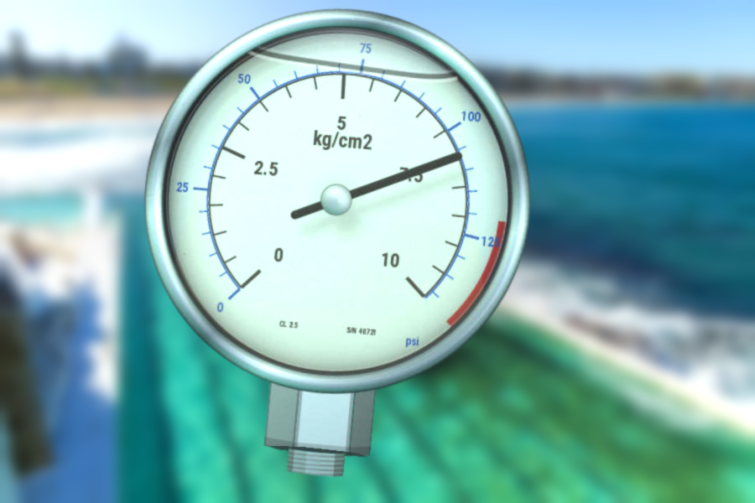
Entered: 7.5 kg/cm²
